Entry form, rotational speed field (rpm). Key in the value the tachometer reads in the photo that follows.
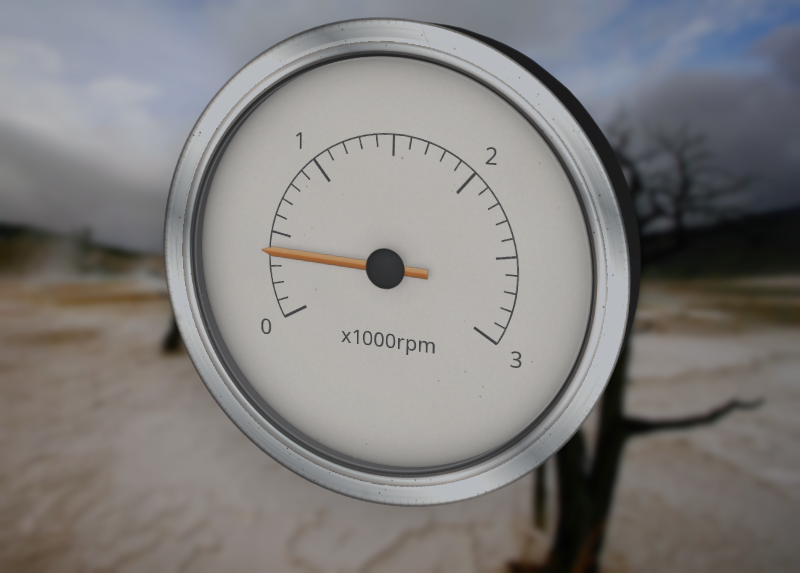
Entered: 400 rpm
